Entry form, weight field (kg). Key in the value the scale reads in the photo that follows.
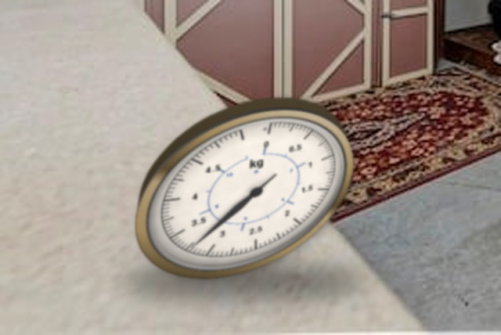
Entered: 3.25 kg
